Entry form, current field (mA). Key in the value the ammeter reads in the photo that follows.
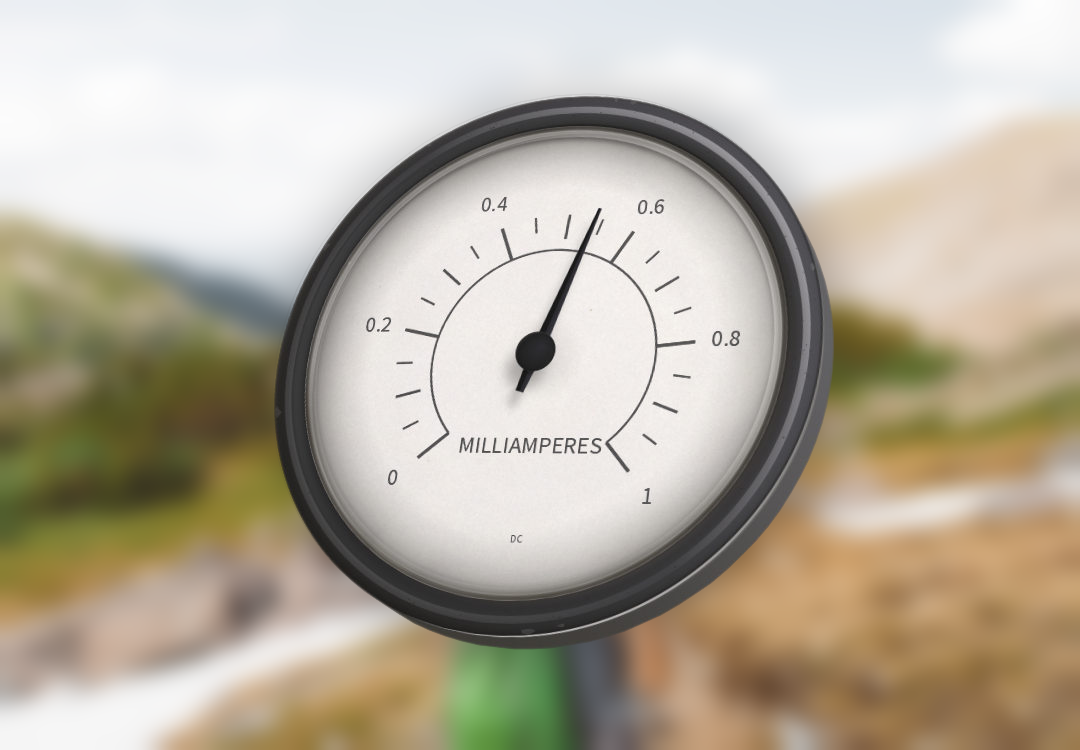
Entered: 0.55 mA
